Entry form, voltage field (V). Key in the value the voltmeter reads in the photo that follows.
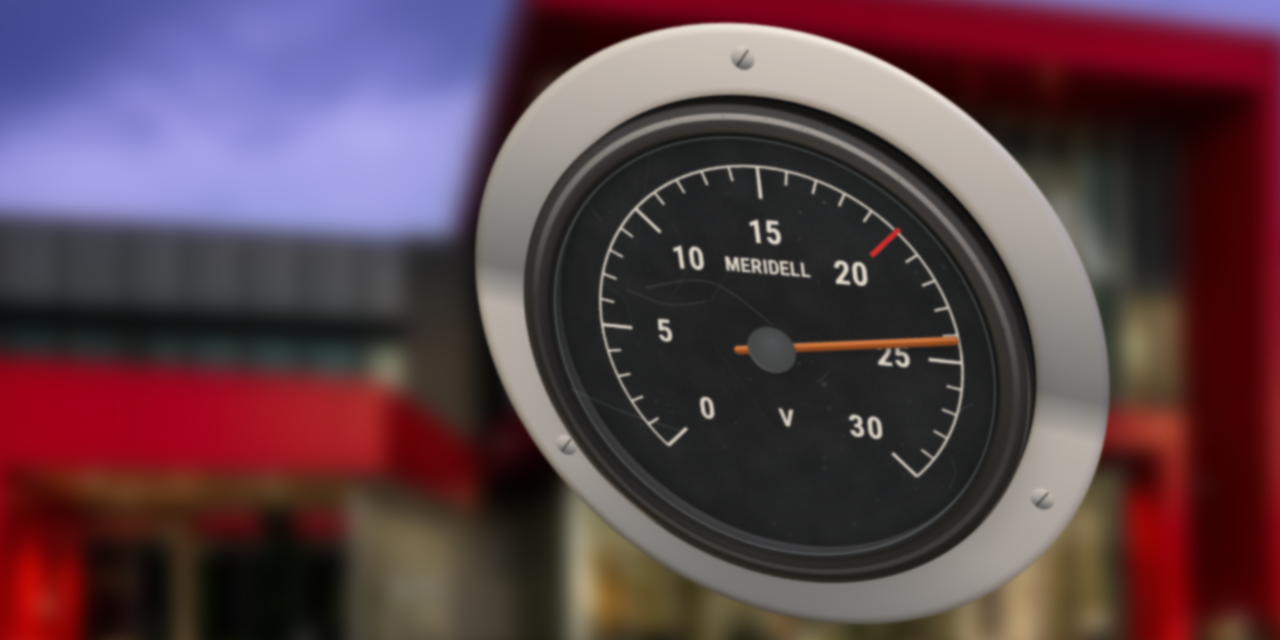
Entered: 24 V
